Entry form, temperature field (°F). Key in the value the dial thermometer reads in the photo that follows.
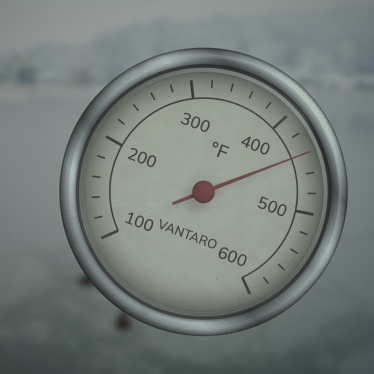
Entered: 440 °F
